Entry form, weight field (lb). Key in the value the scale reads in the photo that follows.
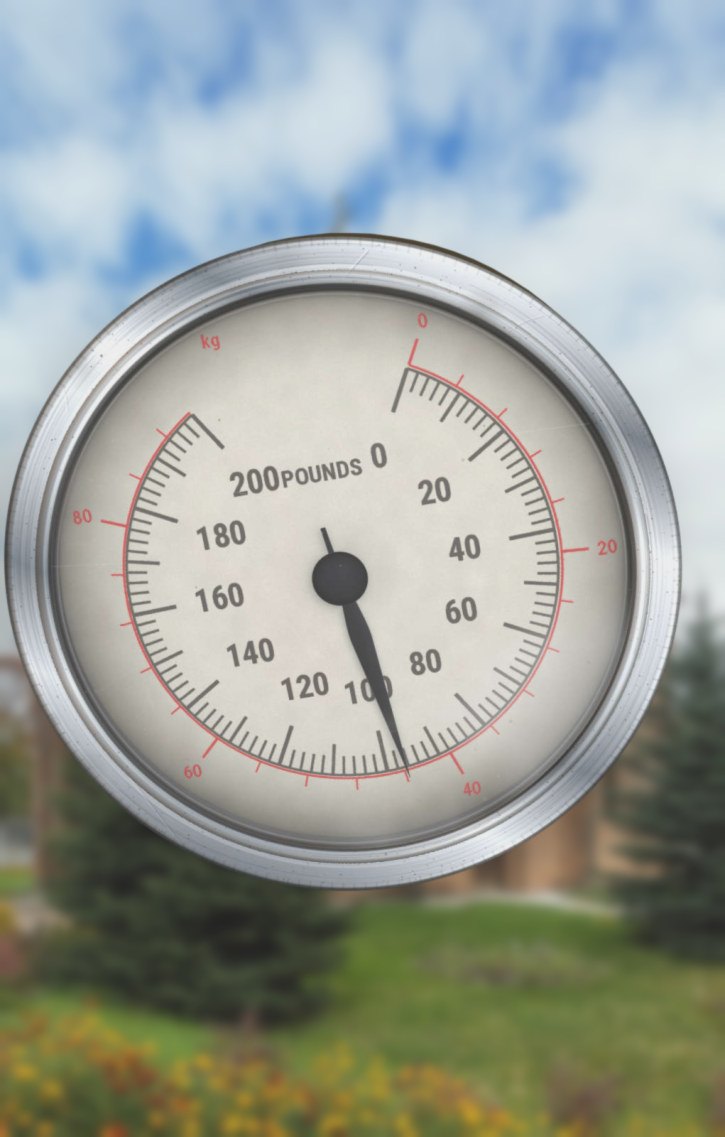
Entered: 96 lb
